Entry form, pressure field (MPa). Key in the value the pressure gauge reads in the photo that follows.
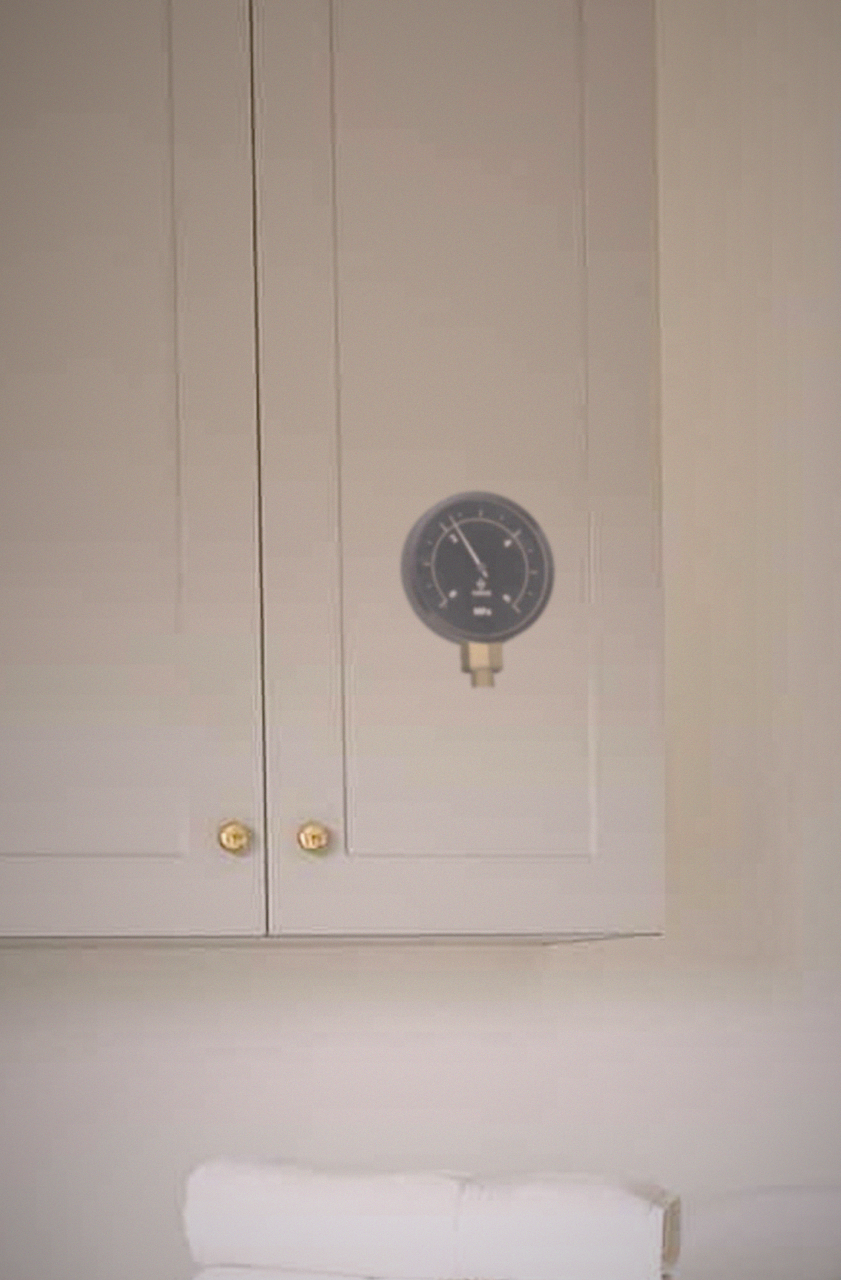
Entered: 2.25 MPa
